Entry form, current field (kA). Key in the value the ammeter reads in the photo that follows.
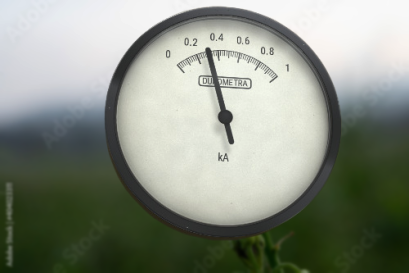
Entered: 0.3 kA
